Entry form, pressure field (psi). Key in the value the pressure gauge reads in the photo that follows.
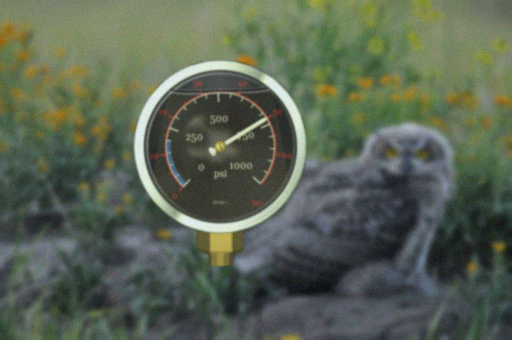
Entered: 725 psi
